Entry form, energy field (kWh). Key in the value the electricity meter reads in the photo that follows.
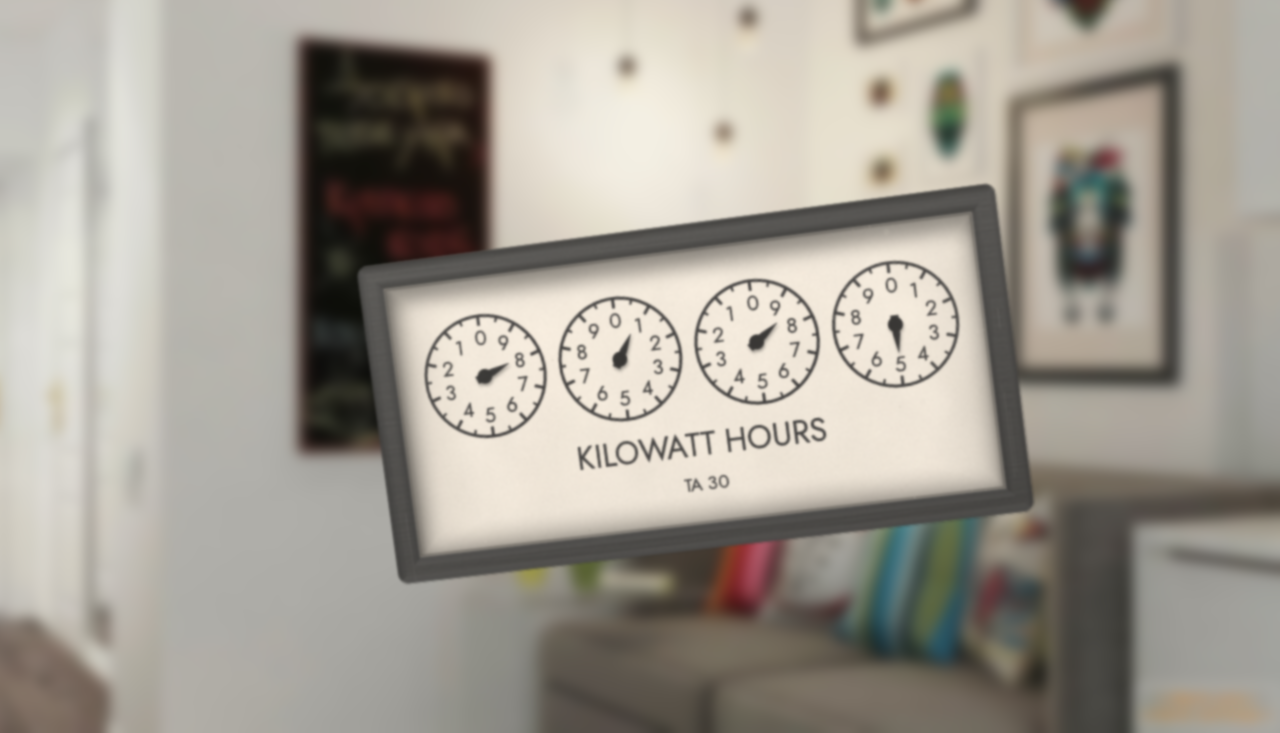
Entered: 8085 kWh
